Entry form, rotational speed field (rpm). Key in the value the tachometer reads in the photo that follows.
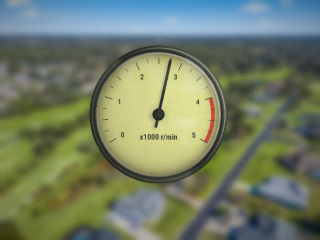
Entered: 2750 rpm
